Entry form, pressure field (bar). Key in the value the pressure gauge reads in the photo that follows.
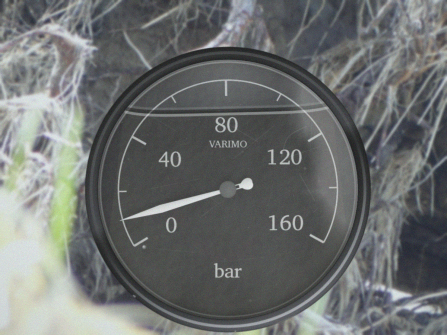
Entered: 10 bar
